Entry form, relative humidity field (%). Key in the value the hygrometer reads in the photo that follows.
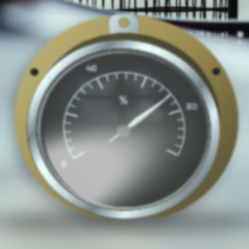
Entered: 72 %
